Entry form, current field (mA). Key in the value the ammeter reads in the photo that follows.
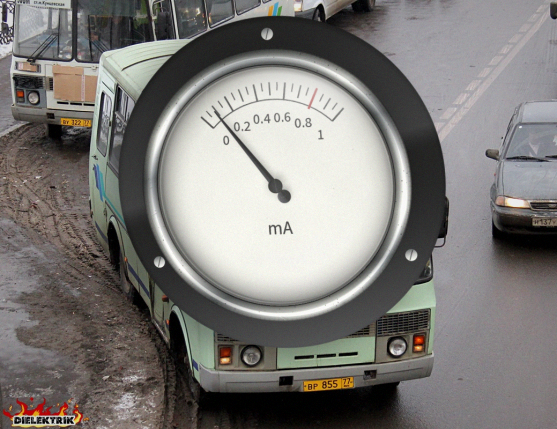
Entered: 0.1 mA
